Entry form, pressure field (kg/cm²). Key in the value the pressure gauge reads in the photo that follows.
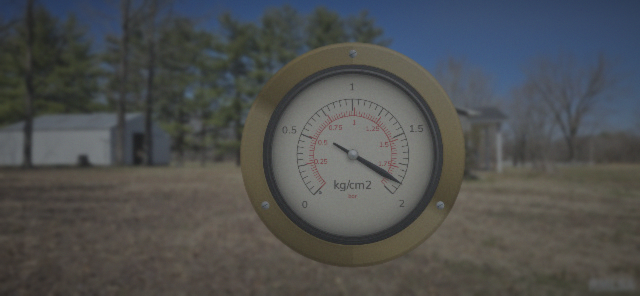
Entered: 1.9 kg/cm²
